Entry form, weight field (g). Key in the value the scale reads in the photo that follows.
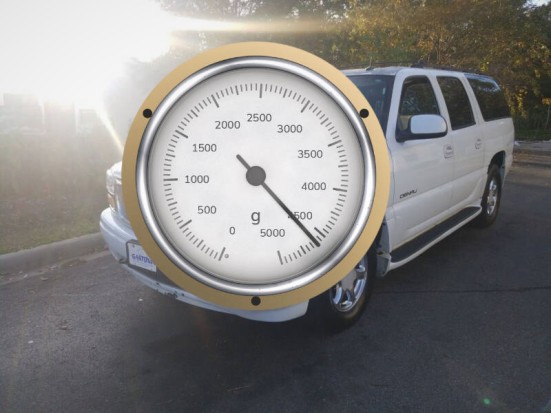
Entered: 4600 g
